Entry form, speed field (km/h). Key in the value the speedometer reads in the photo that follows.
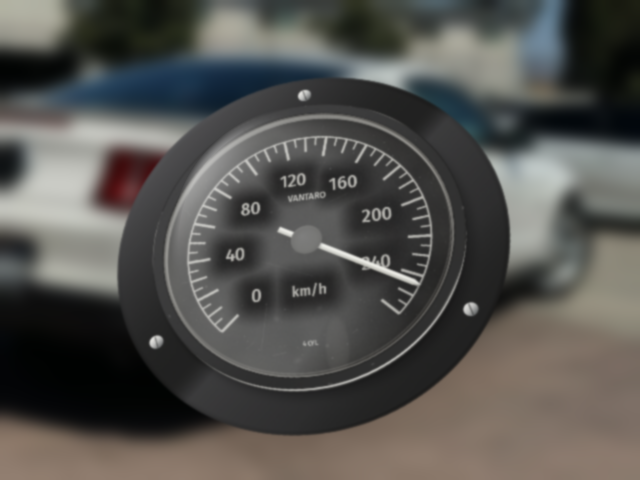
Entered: 245 km/h
